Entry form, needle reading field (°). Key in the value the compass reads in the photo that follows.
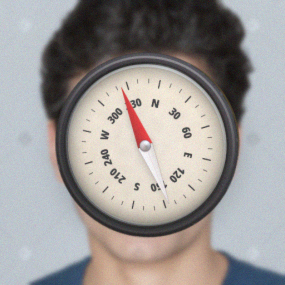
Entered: 325 °
